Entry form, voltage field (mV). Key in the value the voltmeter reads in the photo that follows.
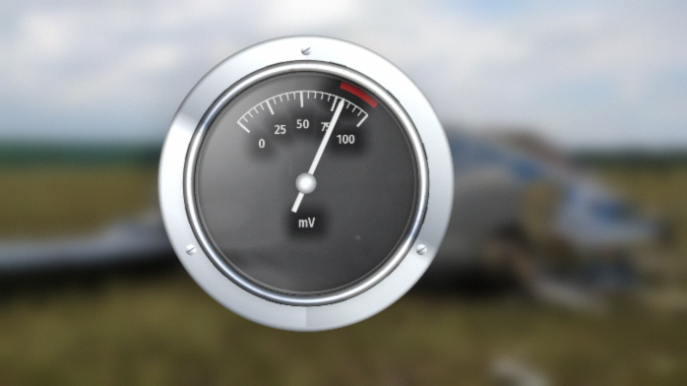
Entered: 80 mV
